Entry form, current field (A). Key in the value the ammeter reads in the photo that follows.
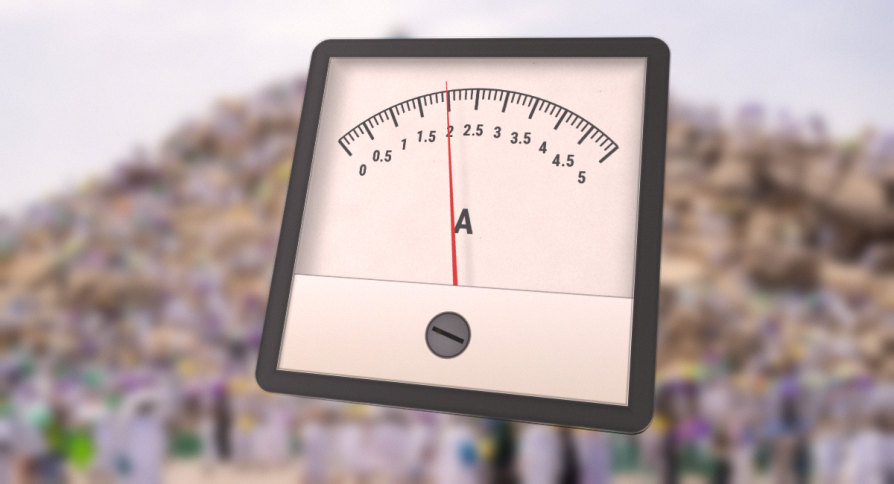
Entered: 2 A
